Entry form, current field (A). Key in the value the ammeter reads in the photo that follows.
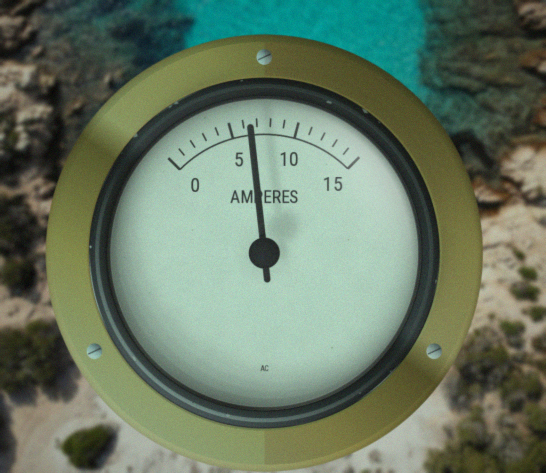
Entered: 6.5 A
